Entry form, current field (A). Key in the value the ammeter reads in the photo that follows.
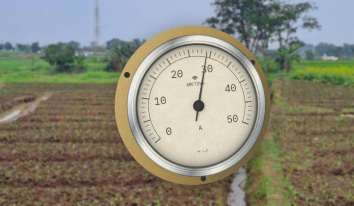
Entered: 29 A
